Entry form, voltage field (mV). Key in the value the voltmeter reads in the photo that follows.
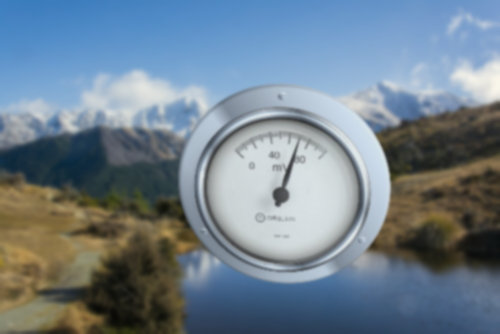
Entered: 70 mV
